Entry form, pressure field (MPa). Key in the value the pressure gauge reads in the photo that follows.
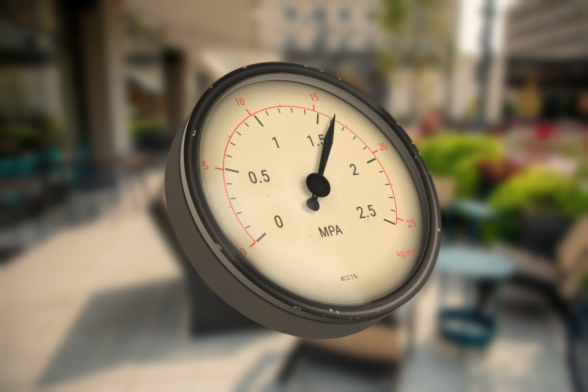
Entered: 1.6 MPa
